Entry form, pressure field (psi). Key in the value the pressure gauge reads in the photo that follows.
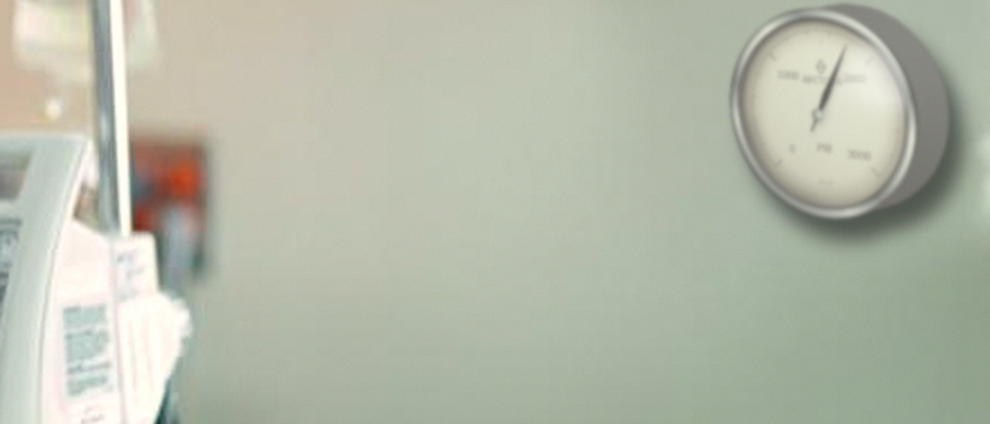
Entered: 1800 psi
